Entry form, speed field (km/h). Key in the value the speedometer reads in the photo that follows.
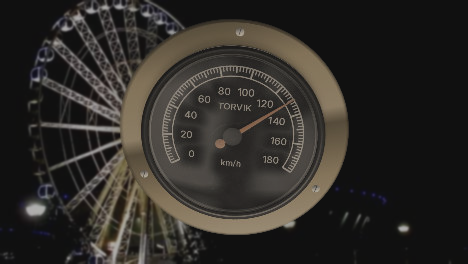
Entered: 130 km/h
